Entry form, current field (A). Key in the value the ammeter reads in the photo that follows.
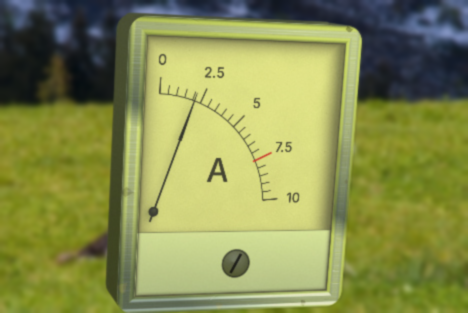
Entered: 2 A
